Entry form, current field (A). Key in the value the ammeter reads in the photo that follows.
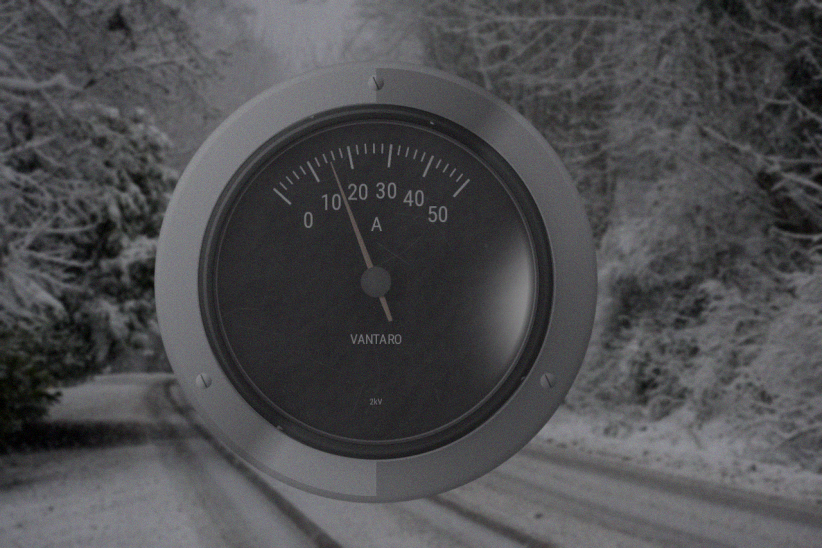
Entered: 15 A
